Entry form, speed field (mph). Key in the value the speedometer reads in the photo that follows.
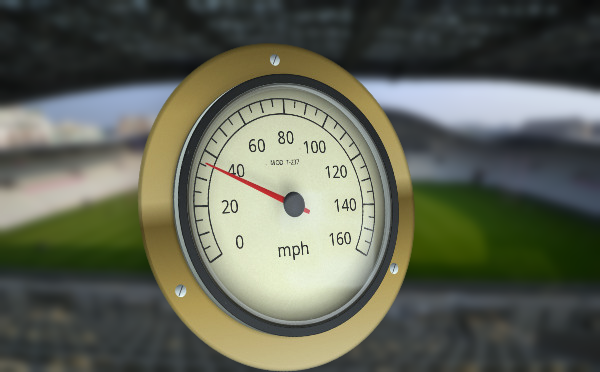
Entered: 35 mph
